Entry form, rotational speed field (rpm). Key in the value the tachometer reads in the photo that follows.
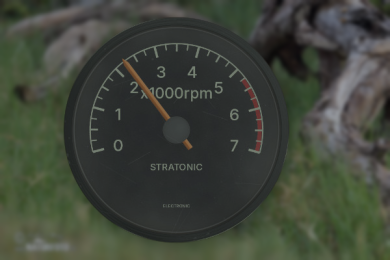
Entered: 2250 rpm
